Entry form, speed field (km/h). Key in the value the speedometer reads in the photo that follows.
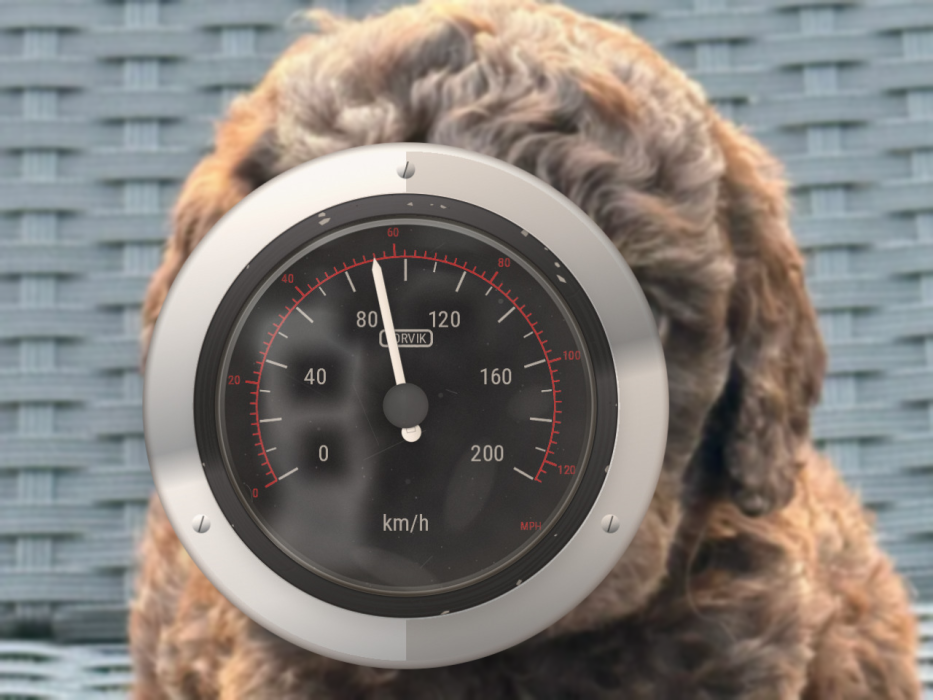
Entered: 90 km/h
